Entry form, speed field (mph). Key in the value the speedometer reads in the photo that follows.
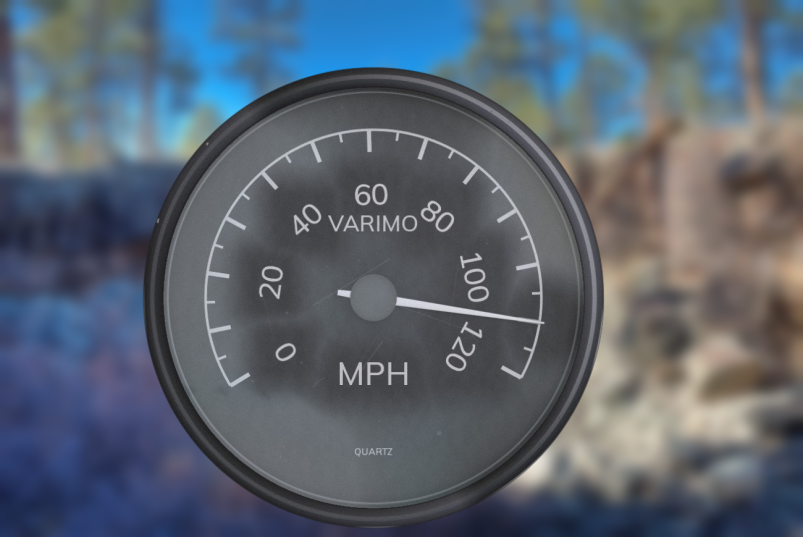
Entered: 110 mph
